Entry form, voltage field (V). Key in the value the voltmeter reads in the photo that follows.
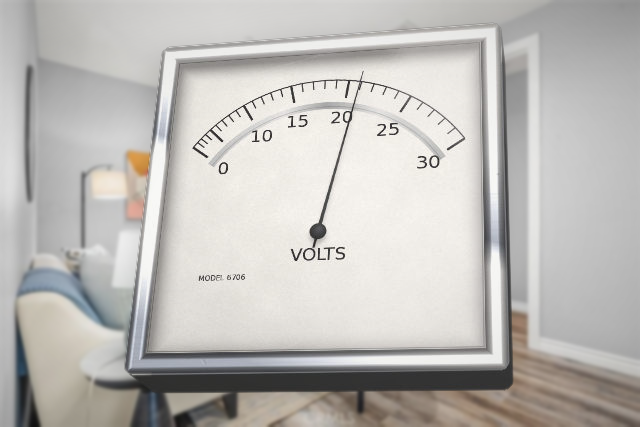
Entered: 21 V
